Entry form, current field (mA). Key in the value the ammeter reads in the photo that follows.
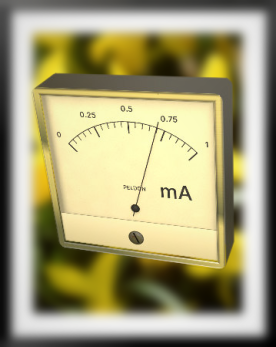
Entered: 0.7 mA
